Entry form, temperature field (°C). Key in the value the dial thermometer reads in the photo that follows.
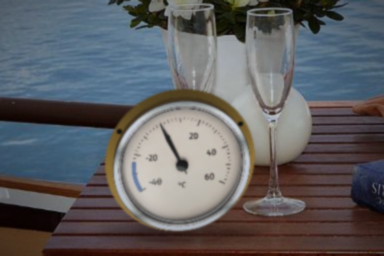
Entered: 0 °C
